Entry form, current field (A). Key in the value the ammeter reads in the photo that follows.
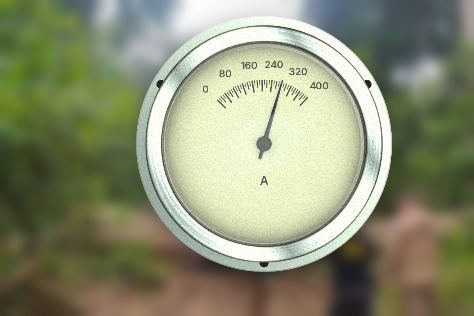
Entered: 280 A
